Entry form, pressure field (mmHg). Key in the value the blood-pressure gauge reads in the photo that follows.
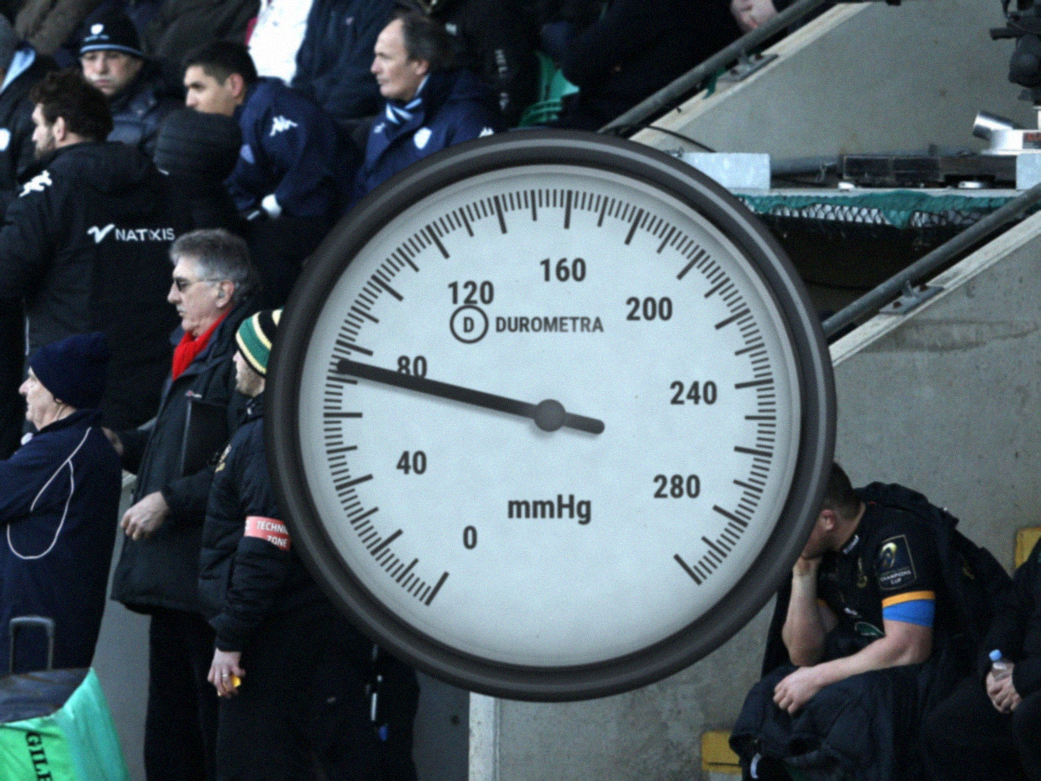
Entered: 74 mmHg
